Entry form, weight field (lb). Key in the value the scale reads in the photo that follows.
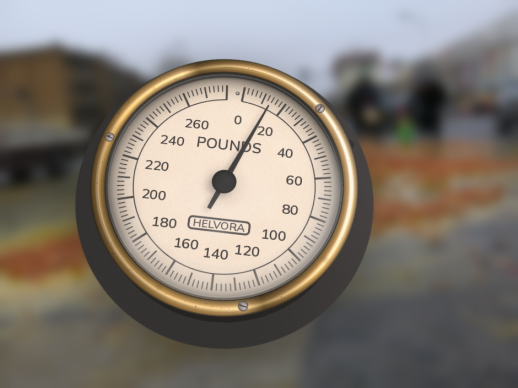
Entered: 14 lb
